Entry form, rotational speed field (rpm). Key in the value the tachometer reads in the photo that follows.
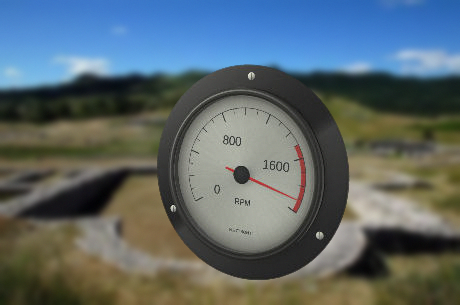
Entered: 1900 rpm
